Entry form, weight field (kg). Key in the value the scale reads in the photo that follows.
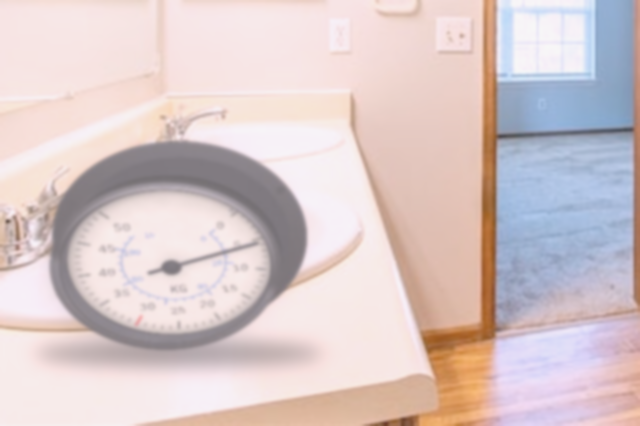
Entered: 5 kg
